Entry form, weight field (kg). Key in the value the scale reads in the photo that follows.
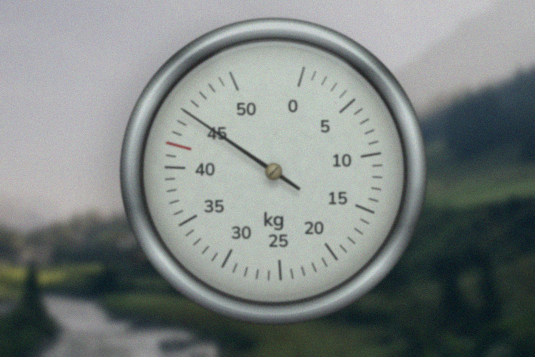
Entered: 45 kg
